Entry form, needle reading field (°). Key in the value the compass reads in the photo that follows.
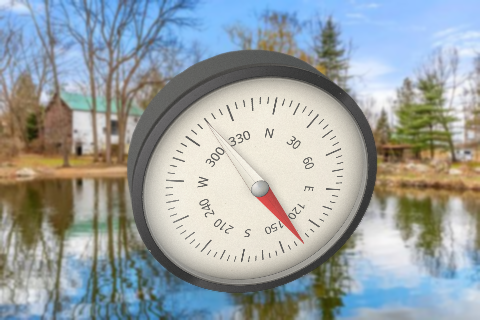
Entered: 135 °
